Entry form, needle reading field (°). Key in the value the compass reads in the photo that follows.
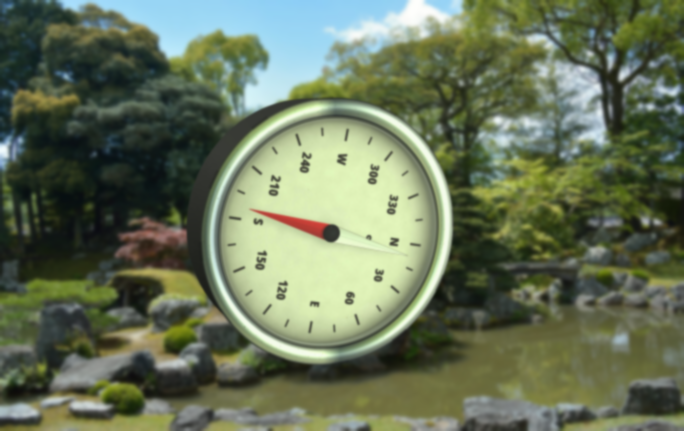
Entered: 187.5 °
